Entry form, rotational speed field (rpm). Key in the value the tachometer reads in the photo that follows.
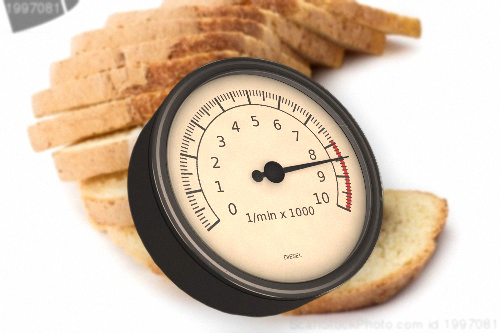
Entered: 8500 rpm
